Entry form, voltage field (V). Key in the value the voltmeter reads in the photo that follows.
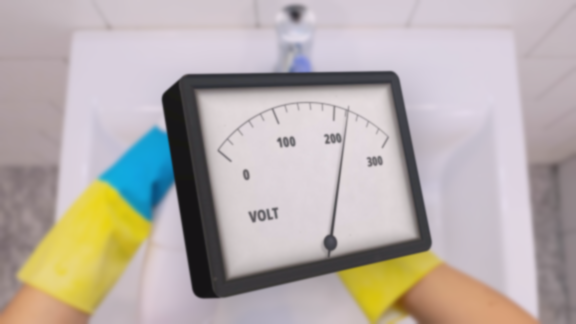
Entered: 220 V
